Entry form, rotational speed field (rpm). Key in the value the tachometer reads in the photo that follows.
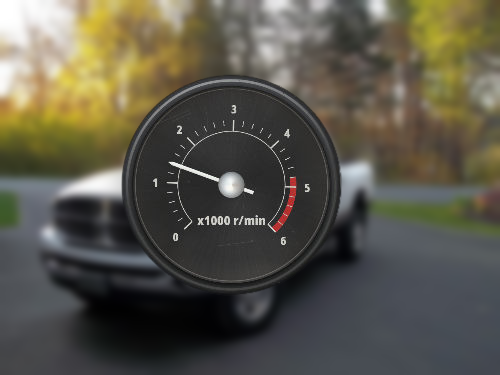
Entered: 1400 rpm
